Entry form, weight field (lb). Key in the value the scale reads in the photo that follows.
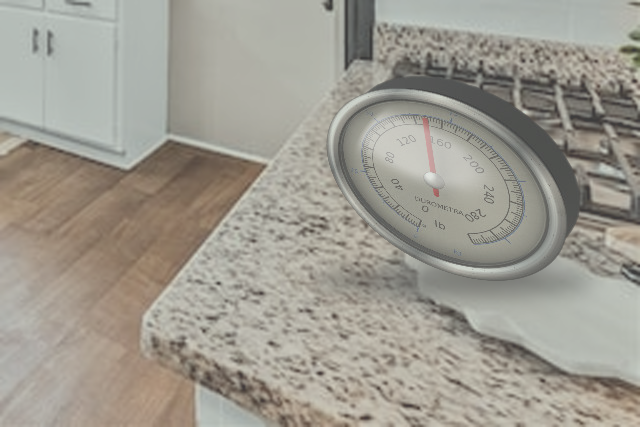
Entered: 150 lb
